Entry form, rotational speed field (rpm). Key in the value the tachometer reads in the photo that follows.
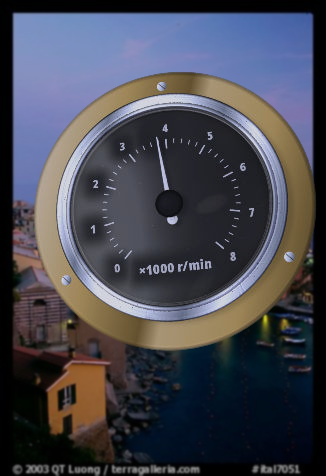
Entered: 3800 rpm
